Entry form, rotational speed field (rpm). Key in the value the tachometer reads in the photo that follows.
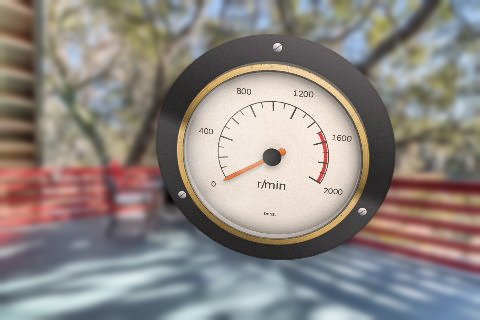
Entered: 0 rpm
